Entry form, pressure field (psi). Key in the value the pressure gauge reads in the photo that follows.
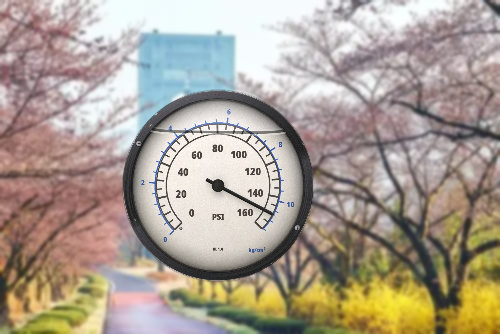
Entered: 150 psi
